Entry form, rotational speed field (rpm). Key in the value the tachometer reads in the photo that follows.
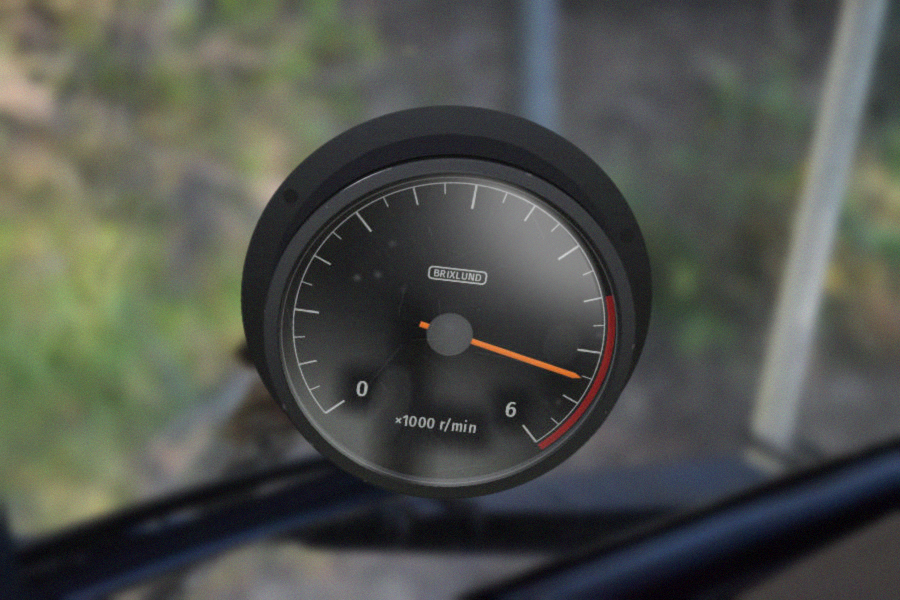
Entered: 5250 rpm
